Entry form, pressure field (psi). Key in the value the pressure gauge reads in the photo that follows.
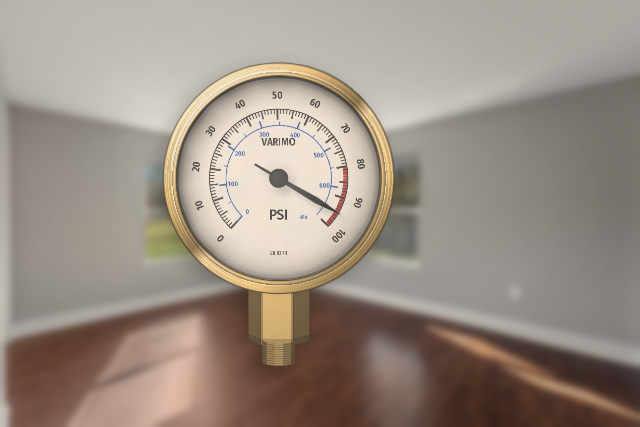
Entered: 95 psi
